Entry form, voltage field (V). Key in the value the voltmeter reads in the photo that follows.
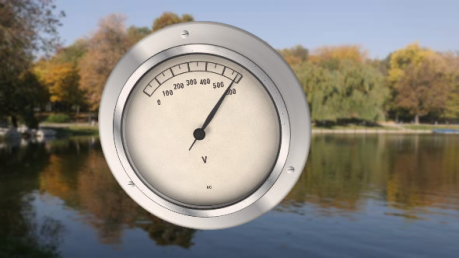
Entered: 575 V
